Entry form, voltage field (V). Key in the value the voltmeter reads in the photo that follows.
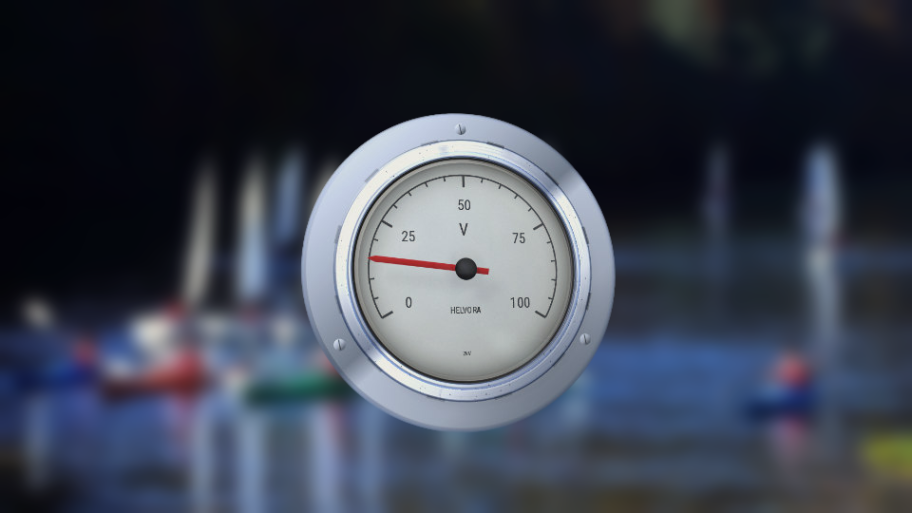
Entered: 15 V
